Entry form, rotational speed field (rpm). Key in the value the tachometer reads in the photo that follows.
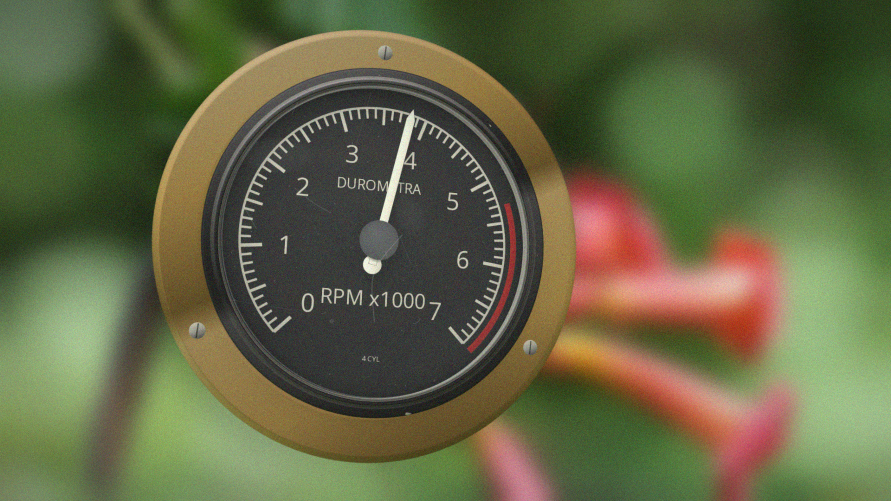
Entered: 3800 rpm
